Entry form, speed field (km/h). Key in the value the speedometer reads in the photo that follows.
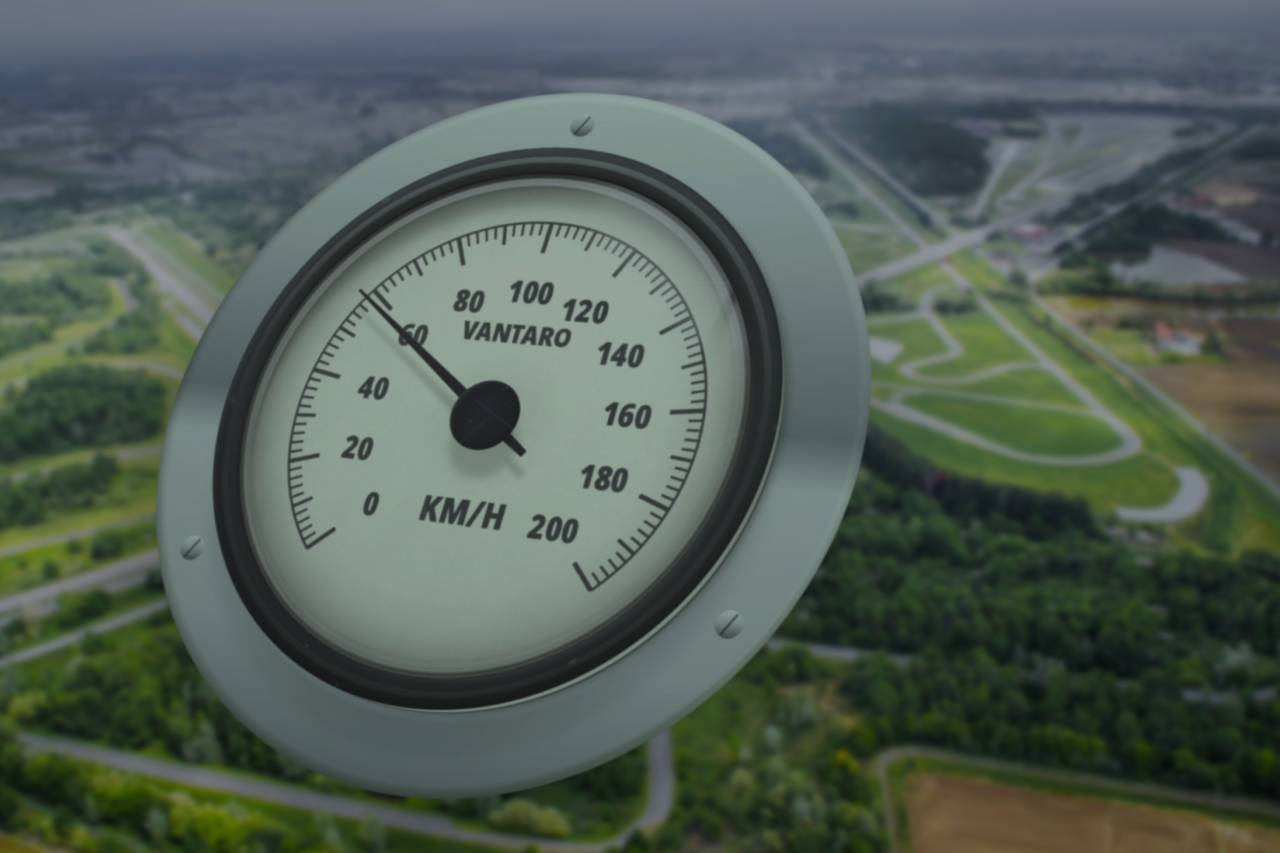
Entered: 58 km/h
